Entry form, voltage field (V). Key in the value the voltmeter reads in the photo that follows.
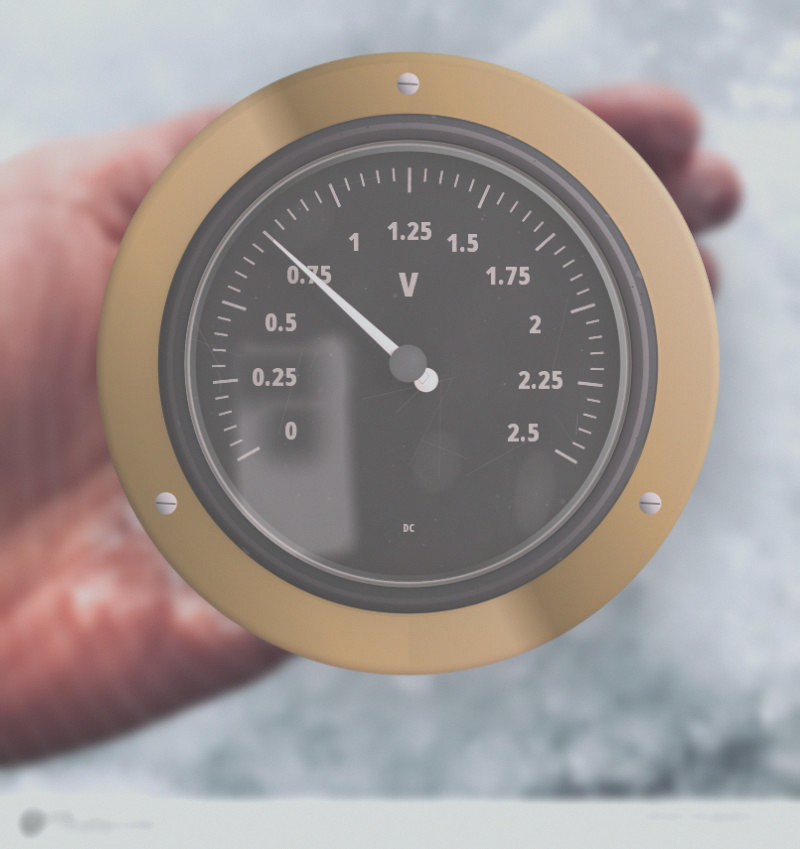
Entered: 0.75 V
